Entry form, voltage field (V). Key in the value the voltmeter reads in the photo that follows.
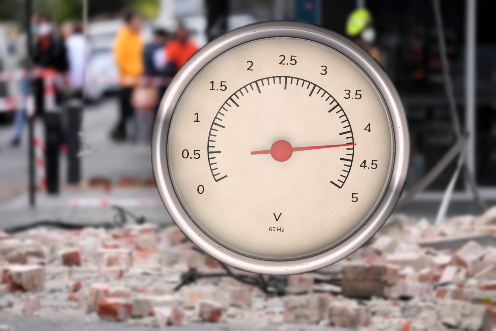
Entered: 4.2 V
